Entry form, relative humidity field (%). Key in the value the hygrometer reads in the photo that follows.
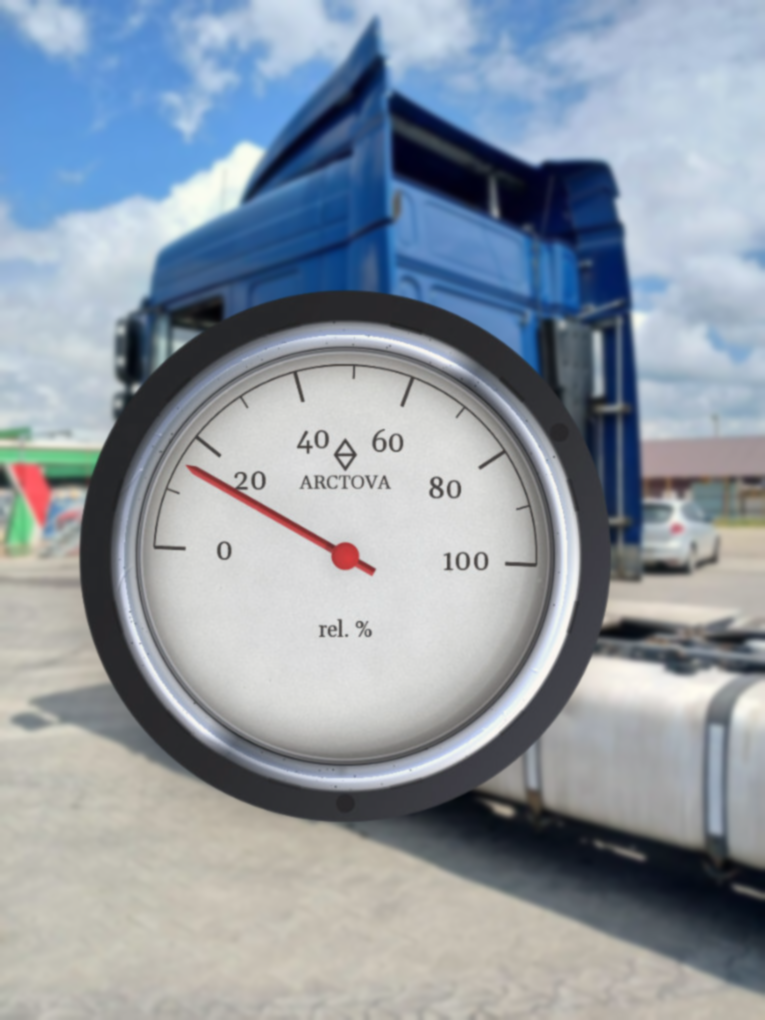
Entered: 15 %
